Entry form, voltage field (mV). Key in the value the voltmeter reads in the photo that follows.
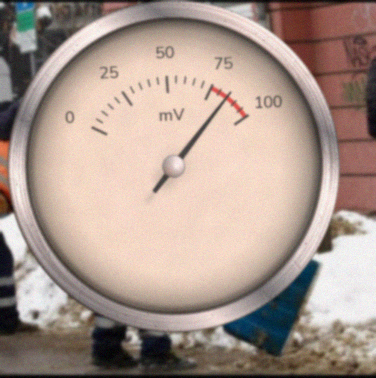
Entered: 85 mV
